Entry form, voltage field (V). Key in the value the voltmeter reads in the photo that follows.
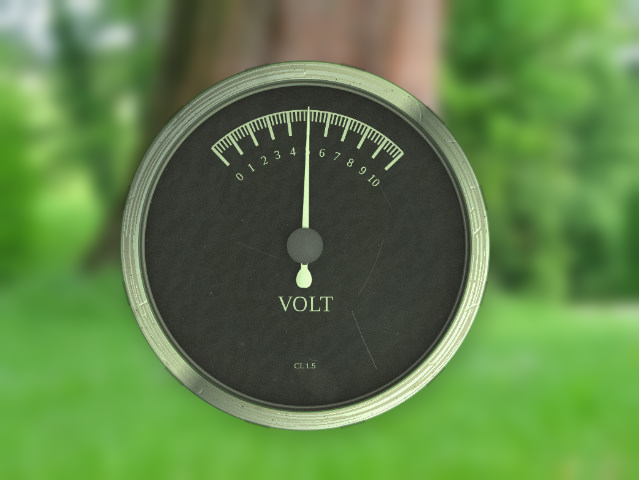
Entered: 5 V
